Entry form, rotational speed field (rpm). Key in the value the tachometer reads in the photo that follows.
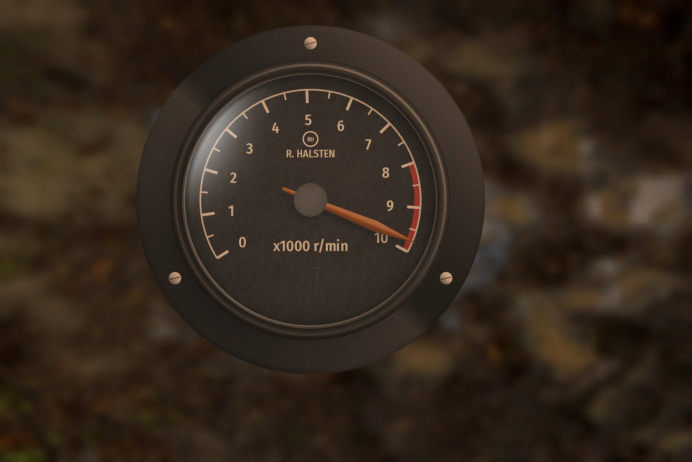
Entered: 9750 rpm
